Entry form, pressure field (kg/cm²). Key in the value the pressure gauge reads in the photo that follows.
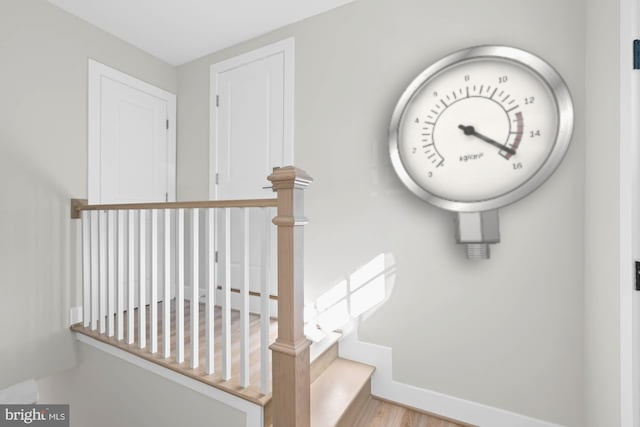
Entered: 15.5 kg/cm²
